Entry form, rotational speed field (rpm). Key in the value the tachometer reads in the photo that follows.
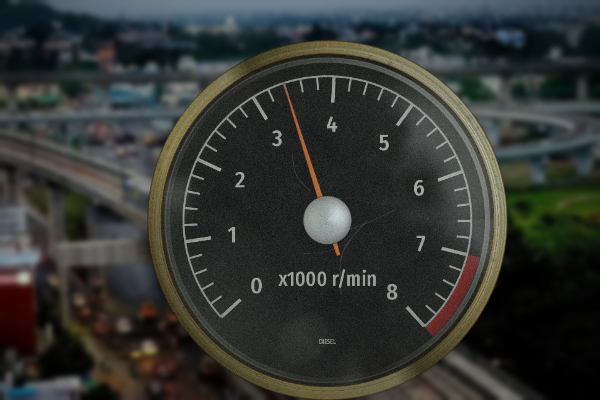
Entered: 3400 rpm
